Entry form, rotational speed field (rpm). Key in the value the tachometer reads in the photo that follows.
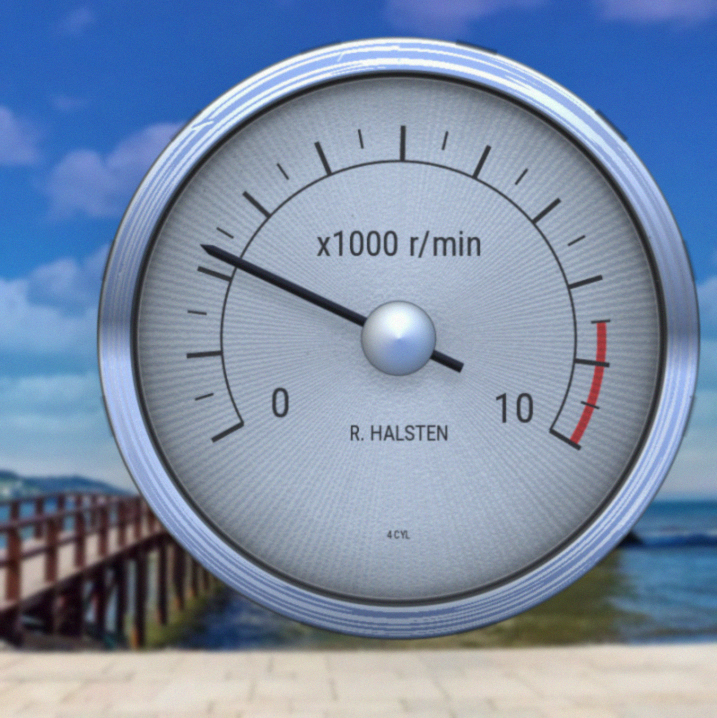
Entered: 2250 rpm
